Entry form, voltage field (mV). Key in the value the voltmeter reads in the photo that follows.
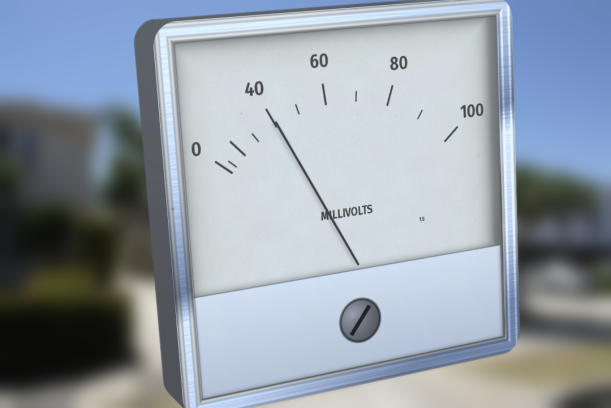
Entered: 40 mV
